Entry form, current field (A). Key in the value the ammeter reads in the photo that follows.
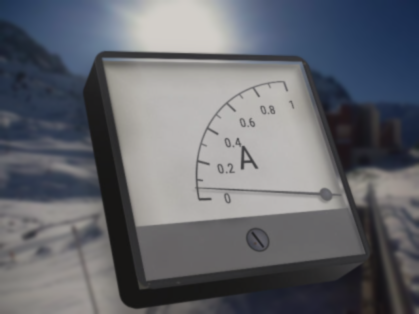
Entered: 0.05 A
